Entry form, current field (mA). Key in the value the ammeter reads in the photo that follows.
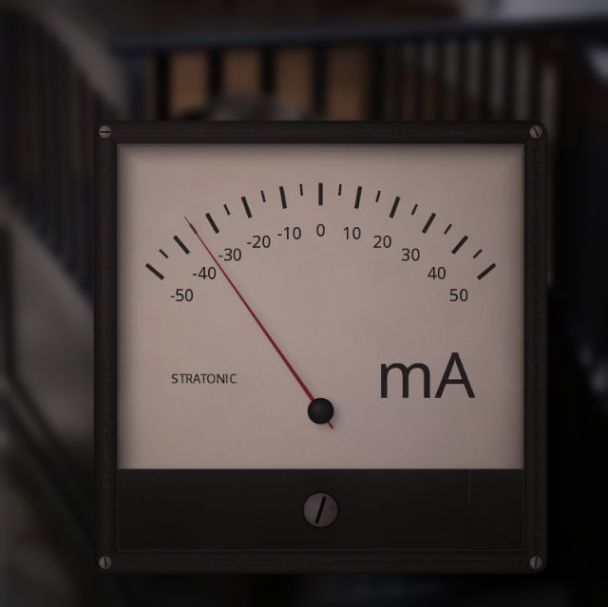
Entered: -35 mA
